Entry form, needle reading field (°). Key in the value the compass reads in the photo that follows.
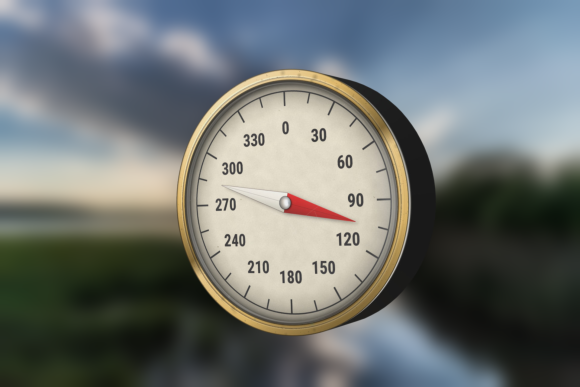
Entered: 105 °
